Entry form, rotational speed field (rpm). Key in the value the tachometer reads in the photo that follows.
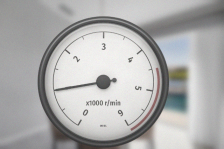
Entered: 1000 rpm
